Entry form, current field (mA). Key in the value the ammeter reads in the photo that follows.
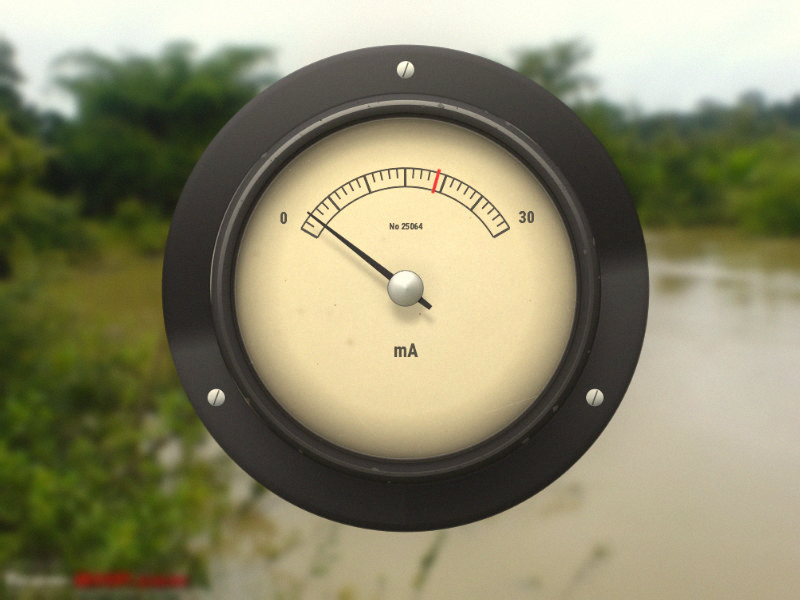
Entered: 2 mA
